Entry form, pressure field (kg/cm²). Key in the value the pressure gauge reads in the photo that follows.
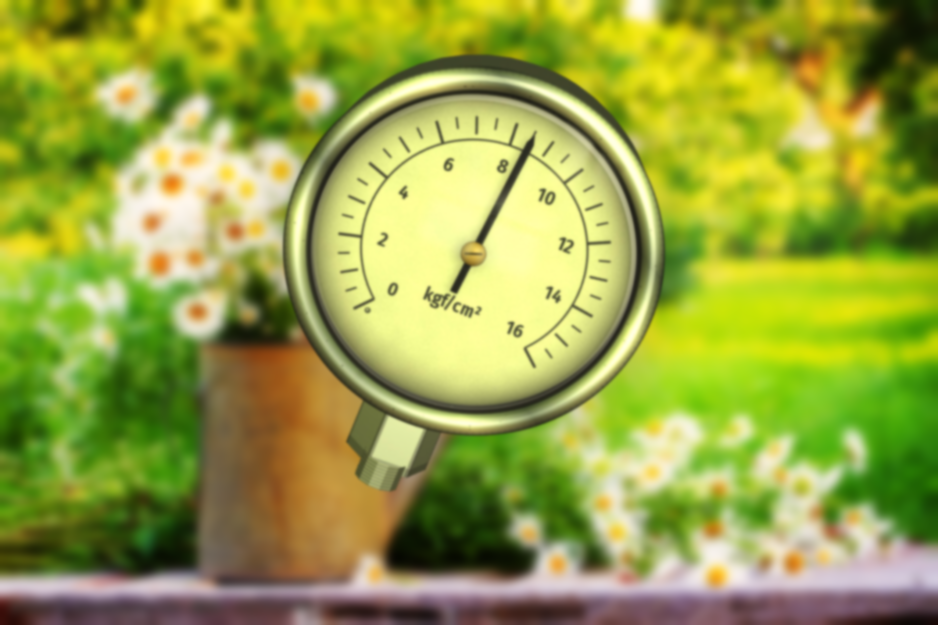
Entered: 8.5 kg/cm²
